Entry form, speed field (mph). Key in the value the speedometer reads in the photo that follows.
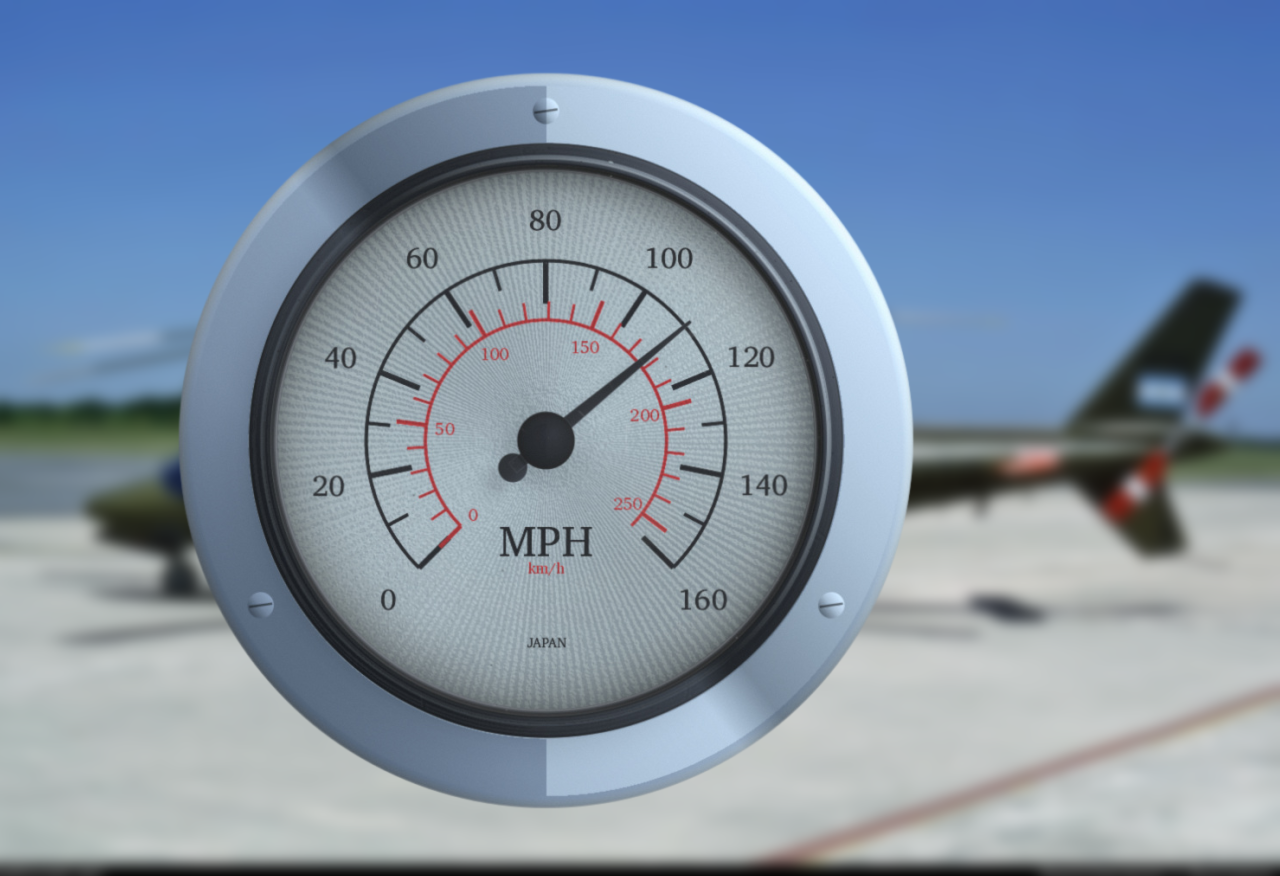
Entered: 110 mph
